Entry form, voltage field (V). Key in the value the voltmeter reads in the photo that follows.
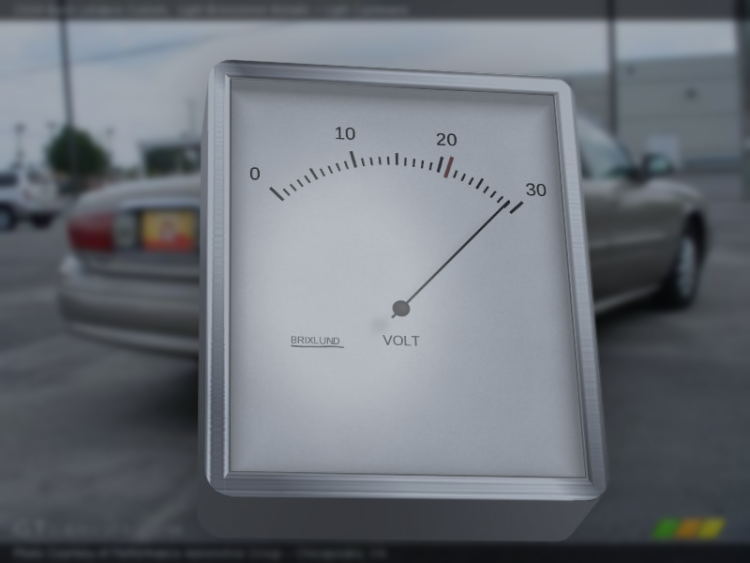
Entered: 29 V
